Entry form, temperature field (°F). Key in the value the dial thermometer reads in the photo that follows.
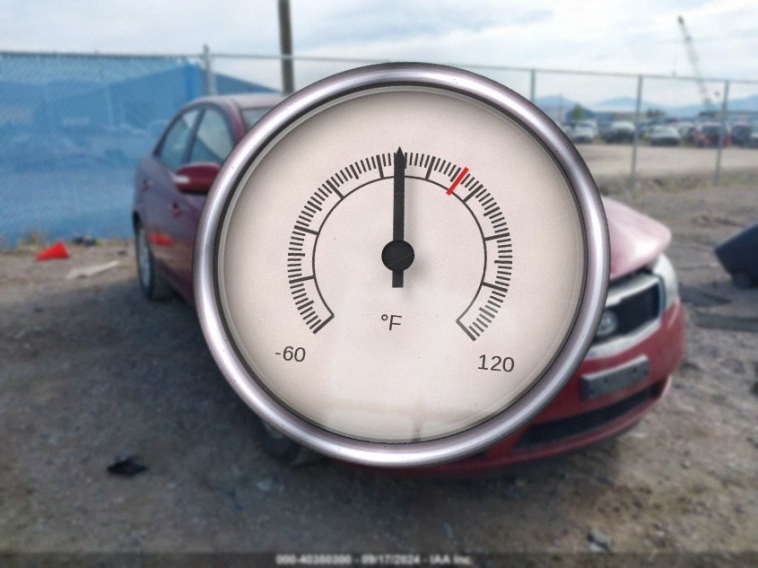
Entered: 28 °F
